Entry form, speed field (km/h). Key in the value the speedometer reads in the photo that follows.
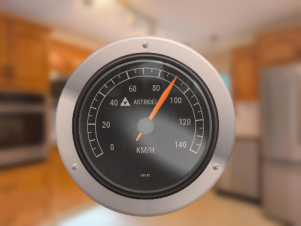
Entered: 90 km/h
